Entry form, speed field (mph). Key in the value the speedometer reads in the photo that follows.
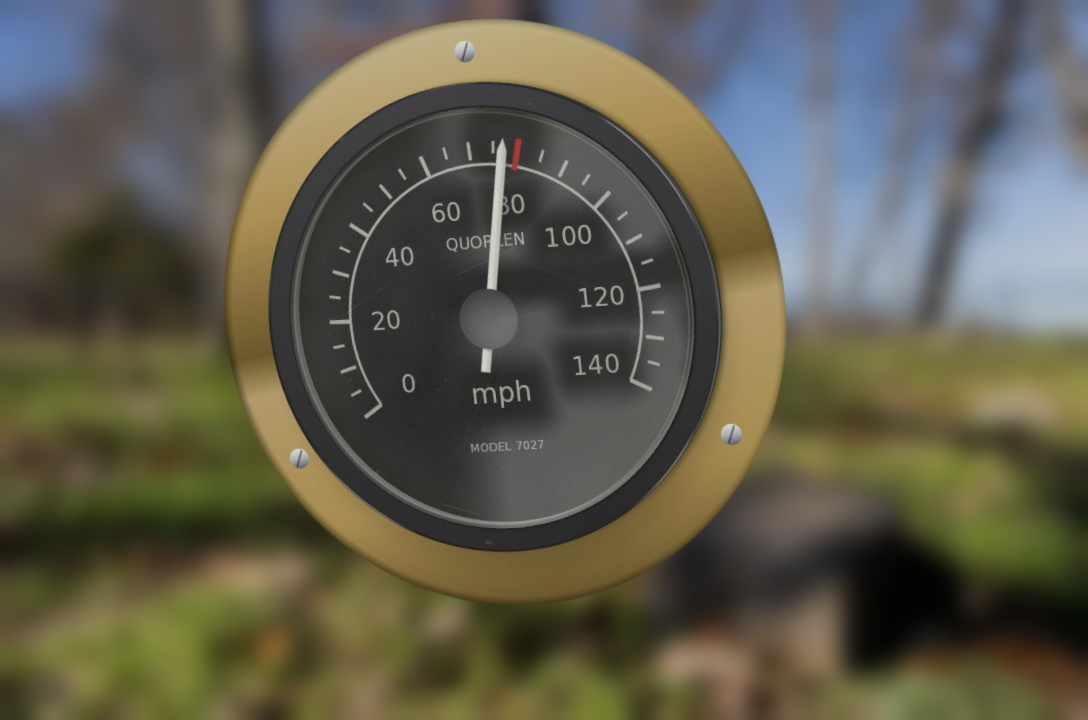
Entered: 77.5 mph
